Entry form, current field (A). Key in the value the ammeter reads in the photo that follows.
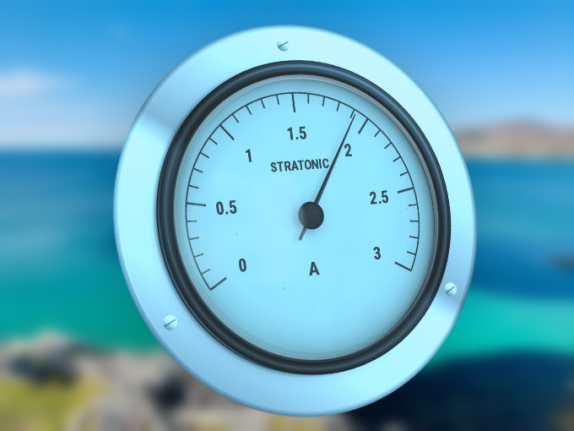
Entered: 1.9 A
